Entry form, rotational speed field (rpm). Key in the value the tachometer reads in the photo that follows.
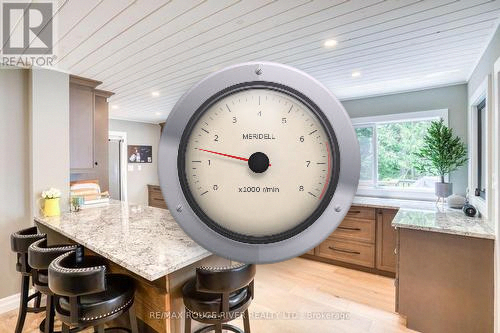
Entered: 1400 rpm
